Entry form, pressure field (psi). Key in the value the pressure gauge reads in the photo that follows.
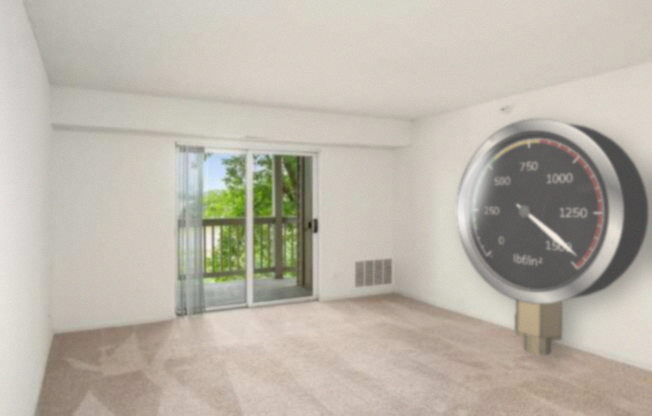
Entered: 1450 psi
